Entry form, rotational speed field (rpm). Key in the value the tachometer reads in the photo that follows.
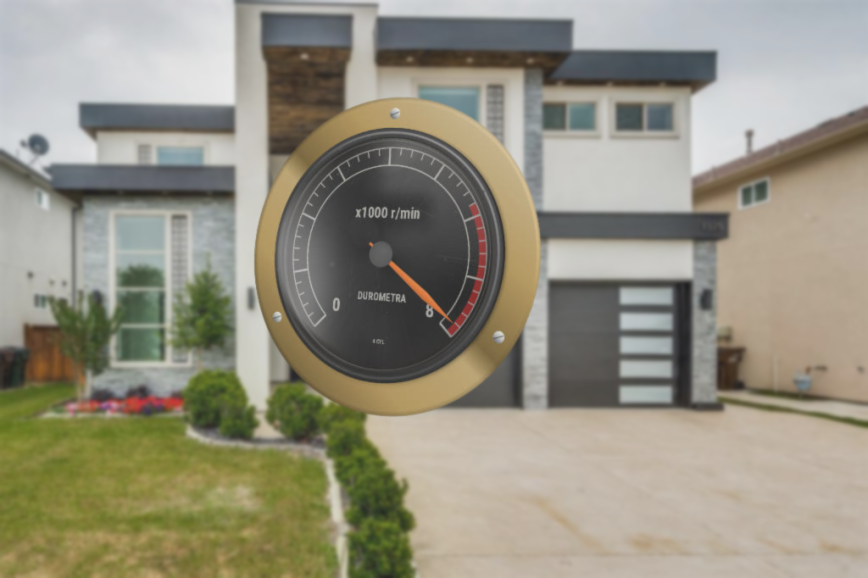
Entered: 7800 rpm
